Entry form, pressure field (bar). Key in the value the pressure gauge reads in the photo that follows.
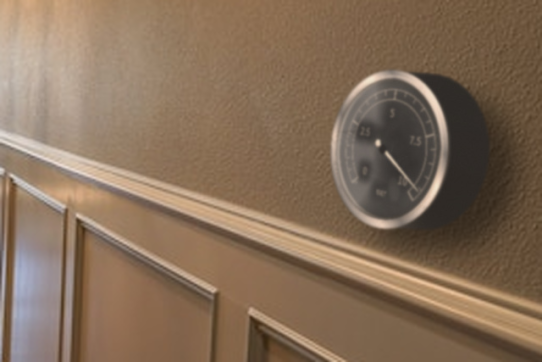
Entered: 9.5 bar
